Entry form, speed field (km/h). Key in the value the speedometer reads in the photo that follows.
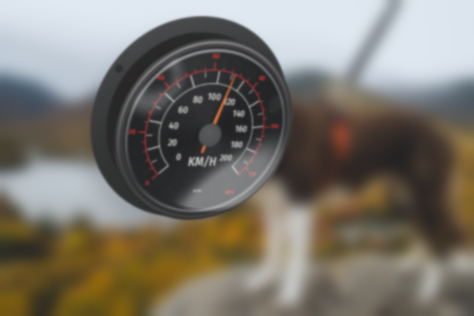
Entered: 110 km/h
